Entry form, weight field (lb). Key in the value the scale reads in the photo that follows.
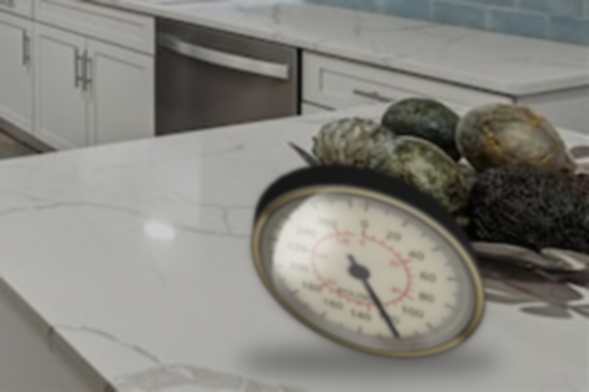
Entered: 120 lb
